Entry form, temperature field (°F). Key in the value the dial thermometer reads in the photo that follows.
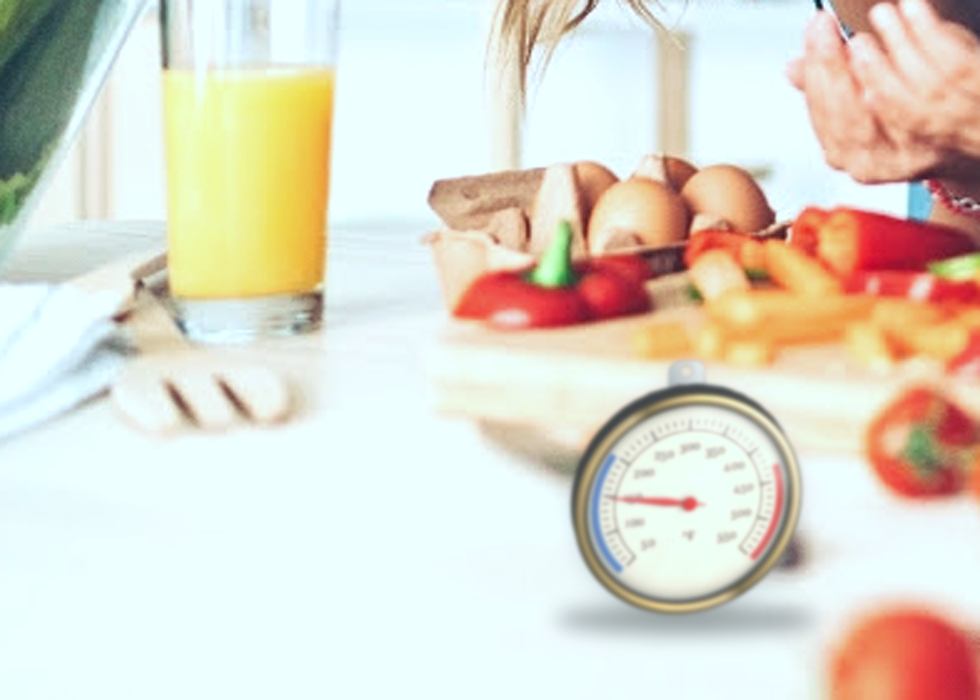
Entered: 150 °F
